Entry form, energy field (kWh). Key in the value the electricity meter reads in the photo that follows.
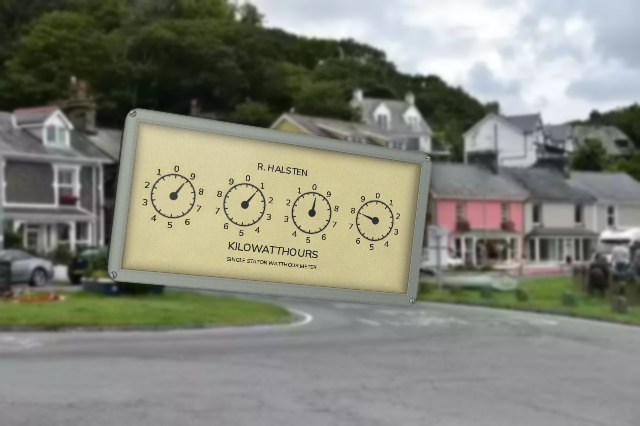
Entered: 9098 kWh
